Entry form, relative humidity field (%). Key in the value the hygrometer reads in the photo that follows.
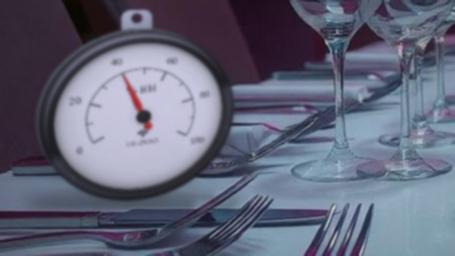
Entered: 40 %
